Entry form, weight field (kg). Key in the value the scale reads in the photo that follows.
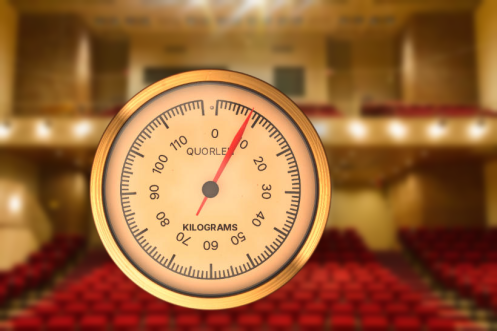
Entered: 8 kg
